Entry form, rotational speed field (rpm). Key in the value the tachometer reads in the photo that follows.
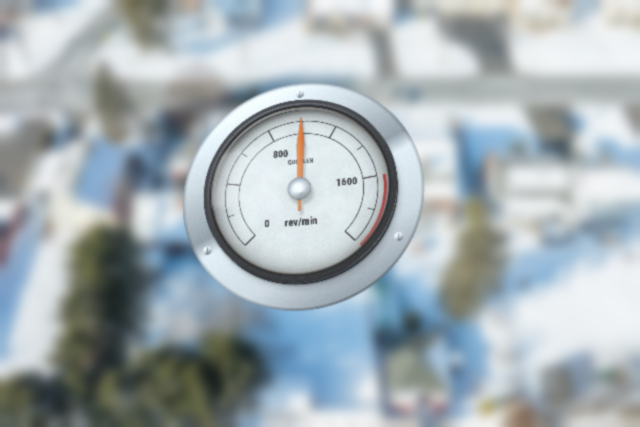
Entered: 1000 rpm
